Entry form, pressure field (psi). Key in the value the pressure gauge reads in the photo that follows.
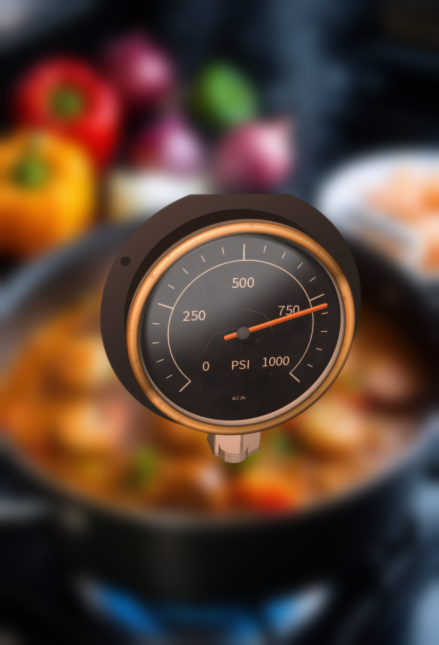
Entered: 775 psi
